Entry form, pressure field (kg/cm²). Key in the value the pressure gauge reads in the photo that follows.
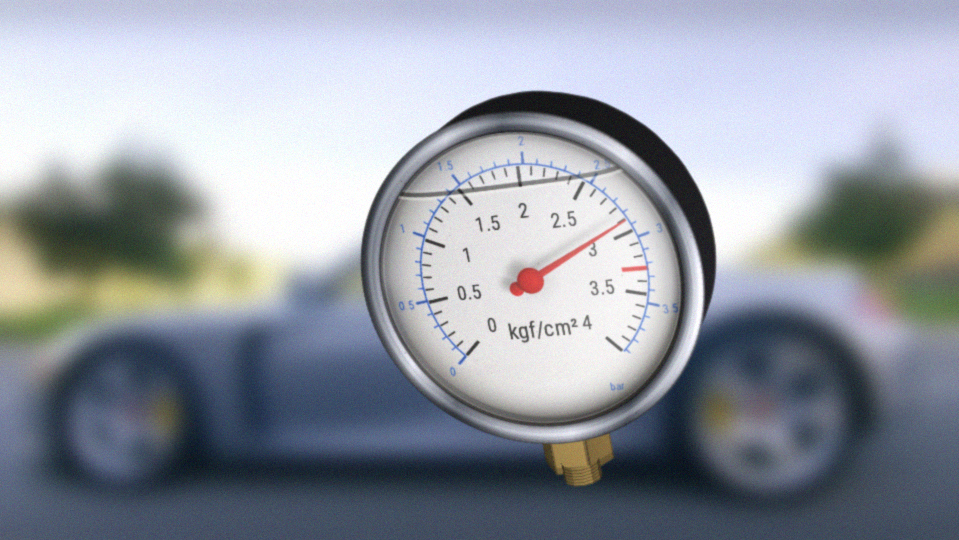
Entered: 2.9 kg/cm²
